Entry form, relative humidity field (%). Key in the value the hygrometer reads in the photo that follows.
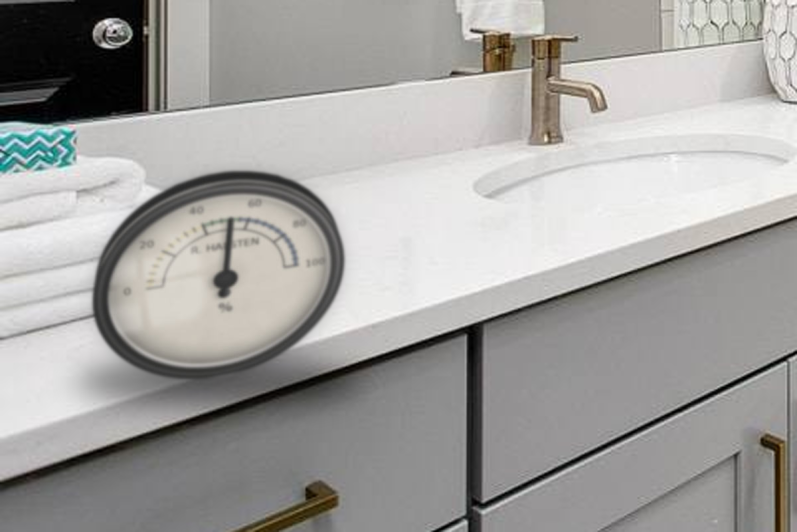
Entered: 52 %
